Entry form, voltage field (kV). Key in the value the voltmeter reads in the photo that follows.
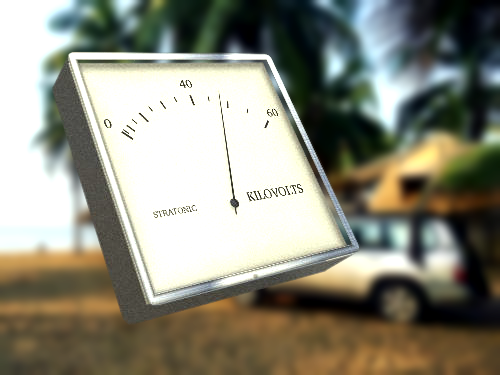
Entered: 47.5 kV
